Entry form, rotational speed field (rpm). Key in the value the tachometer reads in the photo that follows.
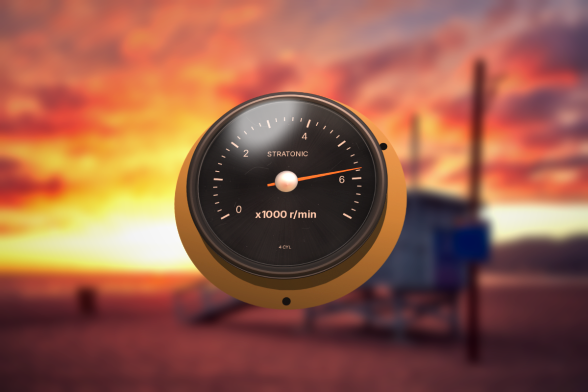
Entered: 5800 rpm
